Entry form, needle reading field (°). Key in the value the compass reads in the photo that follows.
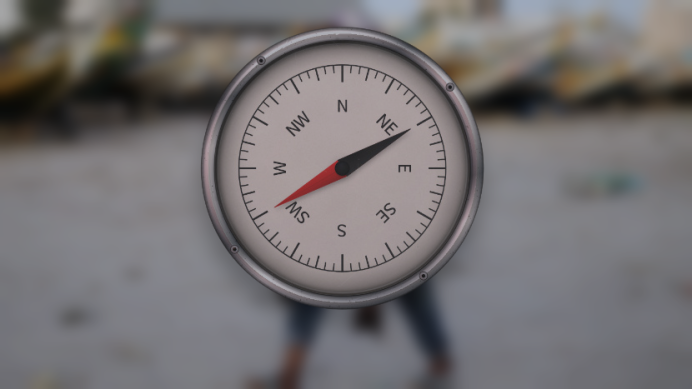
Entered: 240 °
